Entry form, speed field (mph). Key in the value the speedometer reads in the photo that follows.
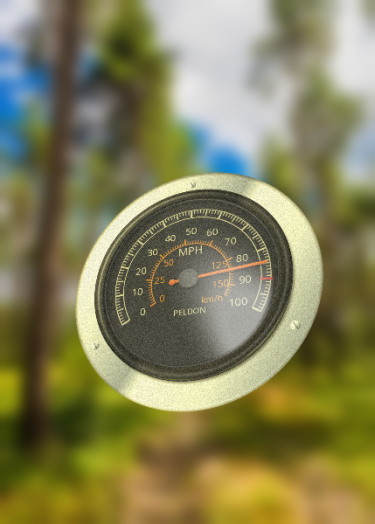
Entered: 85 mph
